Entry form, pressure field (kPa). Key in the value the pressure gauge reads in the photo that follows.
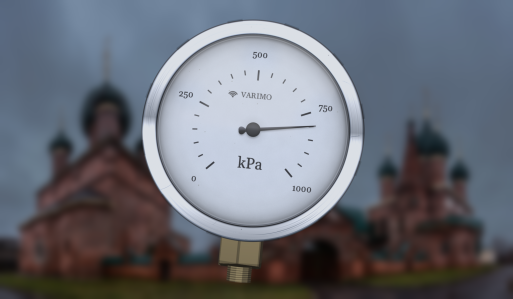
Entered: 800 kPa
